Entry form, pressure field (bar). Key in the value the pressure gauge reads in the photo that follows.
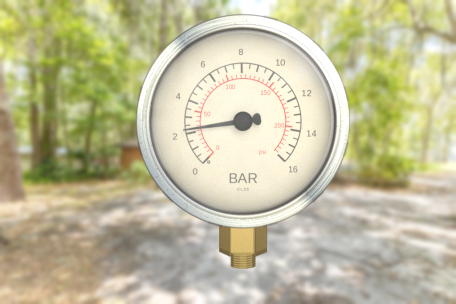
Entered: 2.25 bar
